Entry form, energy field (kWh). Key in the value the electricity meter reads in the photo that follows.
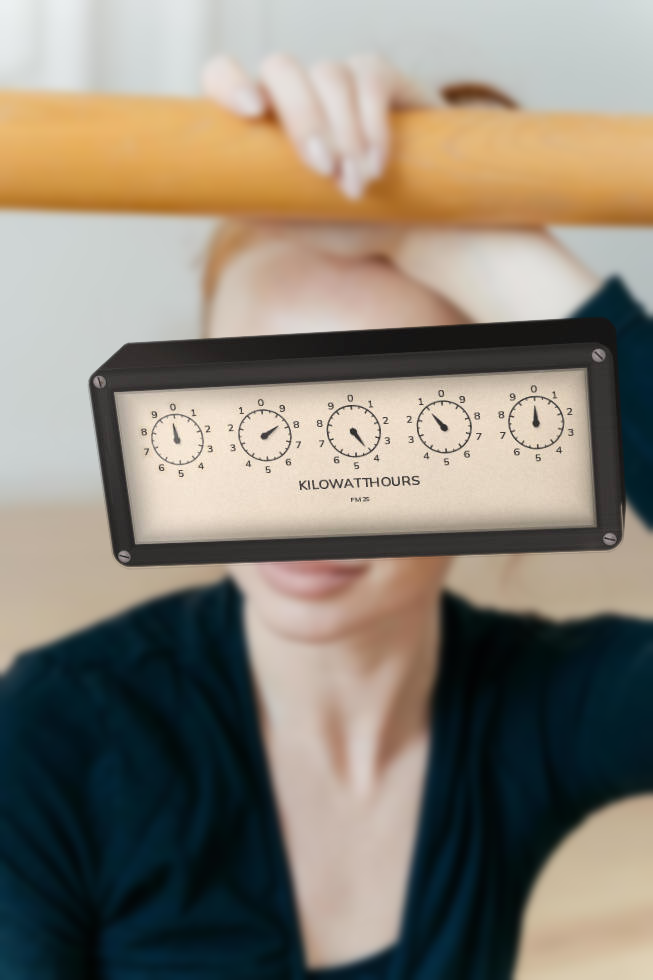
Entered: 98410 kWh
